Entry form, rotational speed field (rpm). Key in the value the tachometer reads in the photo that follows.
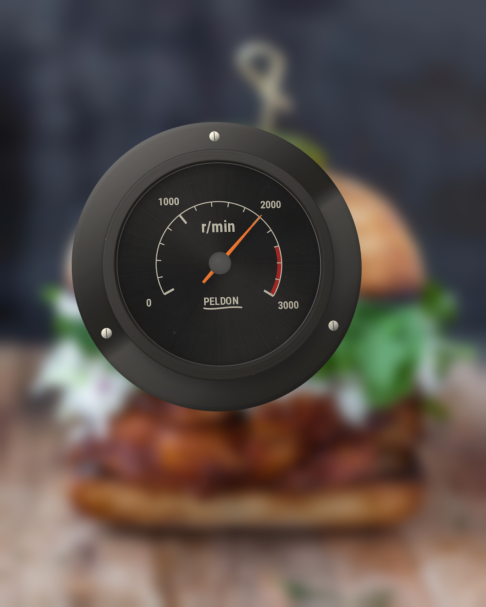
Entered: 2000 rpm
